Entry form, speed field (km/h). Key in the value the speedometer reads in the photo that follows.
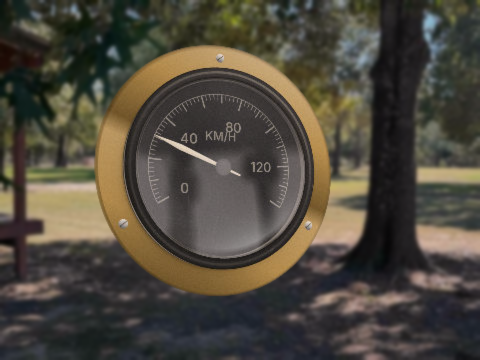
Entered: 30 km/h
